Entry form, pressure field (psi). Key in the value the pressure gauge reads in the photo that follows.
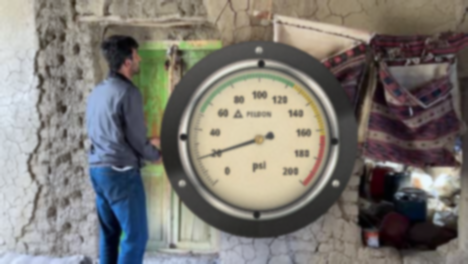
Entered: 20 psi
